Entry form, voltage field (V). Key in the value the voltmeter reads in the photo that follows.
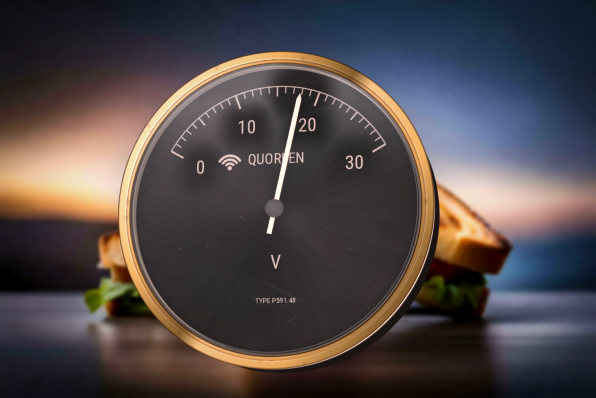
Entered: 18 V
